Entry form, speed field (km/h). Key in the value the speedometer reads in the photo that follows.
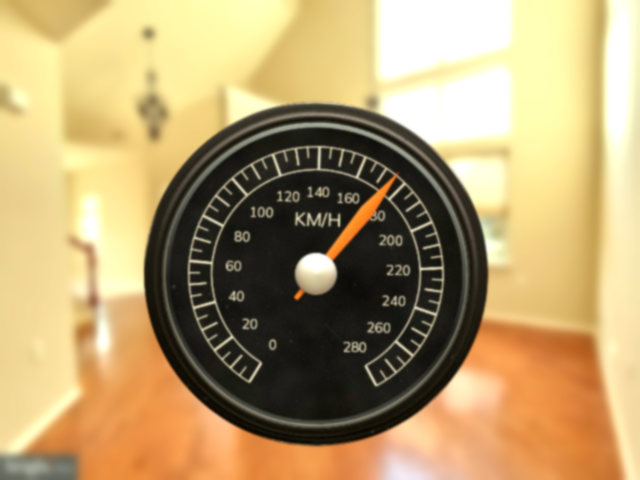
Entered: 175 km/h
